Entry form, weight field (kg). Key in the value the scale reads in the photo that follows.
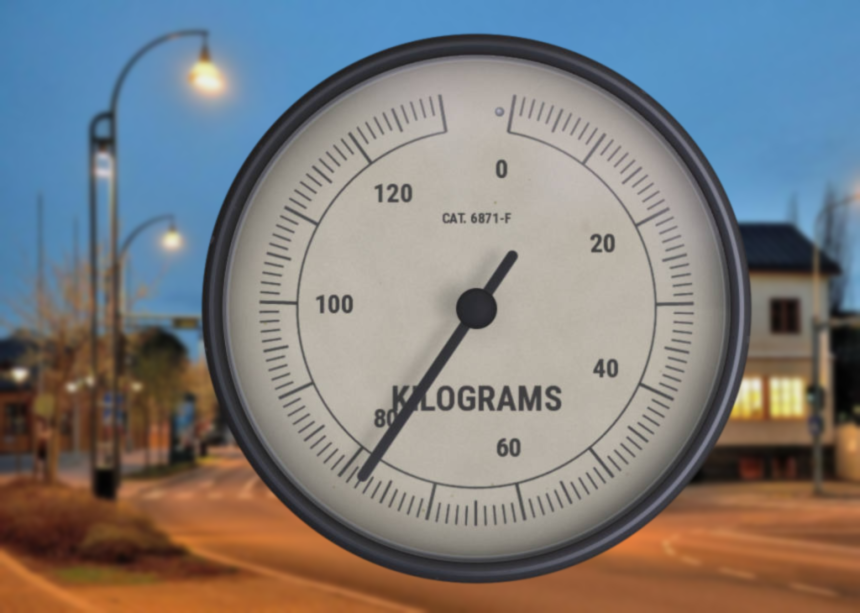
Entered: 78 kg
